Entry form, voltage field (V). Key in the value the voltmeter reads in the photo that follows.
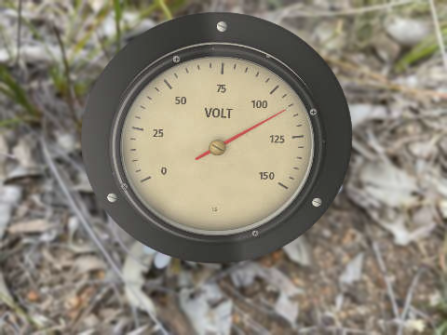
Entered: 110 V
